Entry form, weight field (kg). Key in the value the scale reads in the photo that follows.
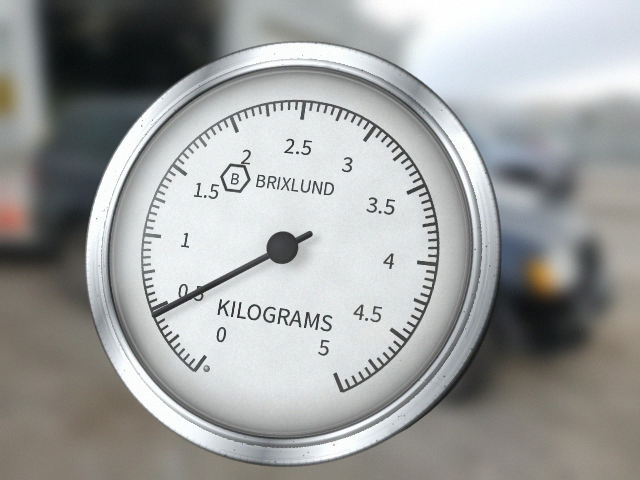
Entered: 0.45 kg
